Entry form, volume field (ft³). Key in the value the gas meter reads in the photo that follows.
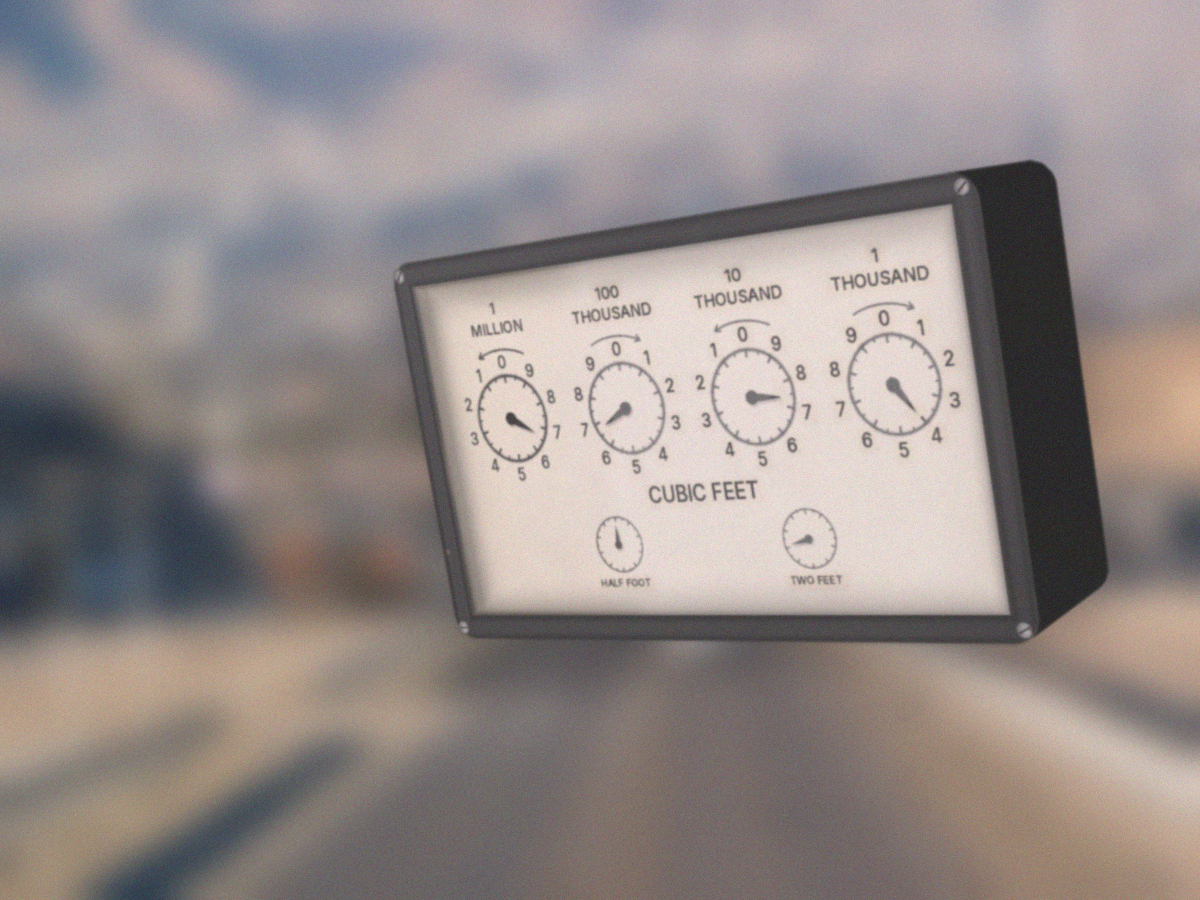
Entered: 667400 ft³
